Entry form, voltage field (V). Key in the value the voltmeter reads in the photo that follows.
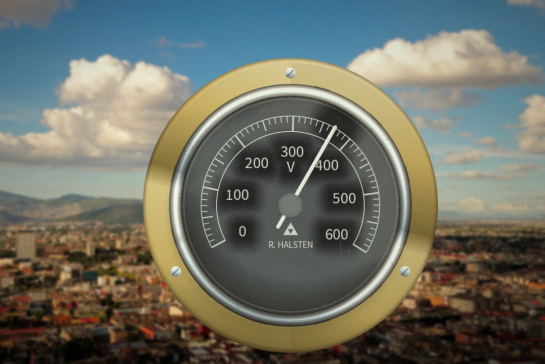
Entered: 370 V
